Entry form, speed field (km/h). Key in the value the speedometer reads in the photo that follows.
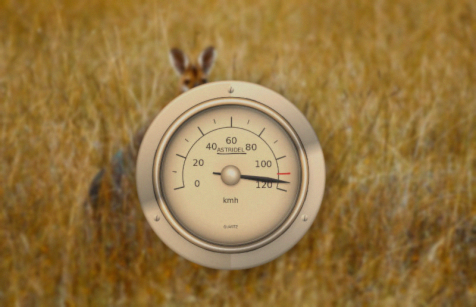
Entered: 115 km/h
